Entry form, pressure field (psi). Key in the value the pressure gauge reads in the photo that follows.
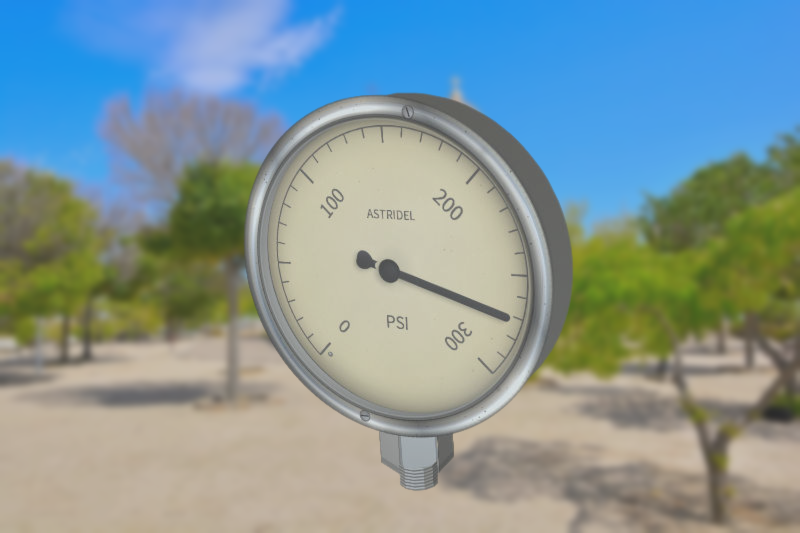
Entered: 270 psi
